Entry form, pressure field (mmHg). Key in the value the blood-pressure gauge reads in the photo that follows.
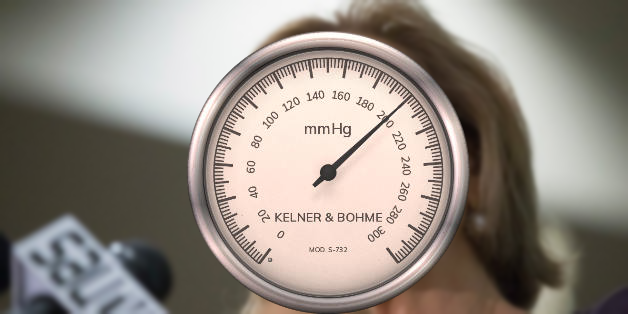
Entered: 200 mmHg
